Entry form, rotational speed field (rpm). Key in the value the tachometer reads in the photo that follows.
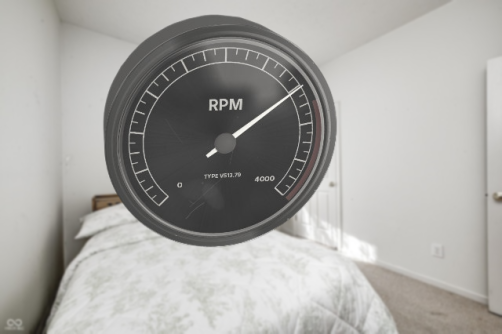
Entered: 2800 rpm
